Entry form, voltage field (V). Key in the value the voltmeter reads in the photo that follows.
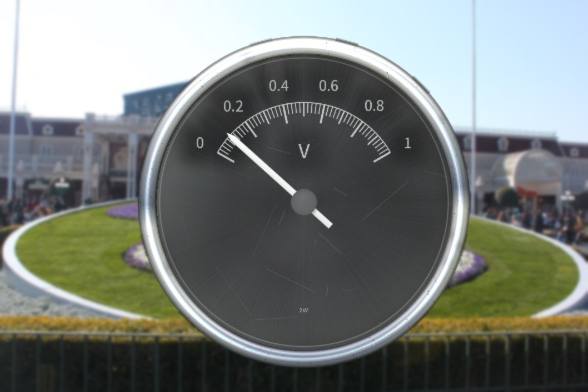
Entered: 0.1 V
